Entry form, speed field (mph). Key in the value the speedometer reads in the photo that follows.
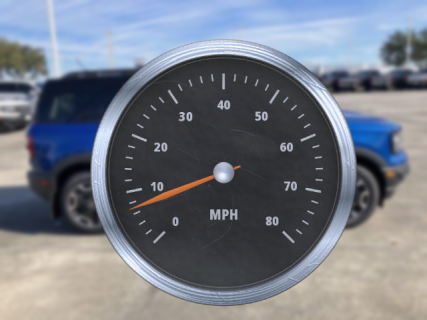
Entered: 7 mph
